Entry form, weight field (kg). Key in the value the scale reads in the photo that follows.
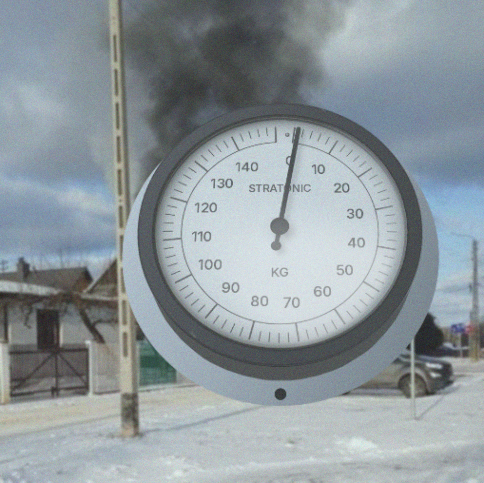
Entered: 1 kg
